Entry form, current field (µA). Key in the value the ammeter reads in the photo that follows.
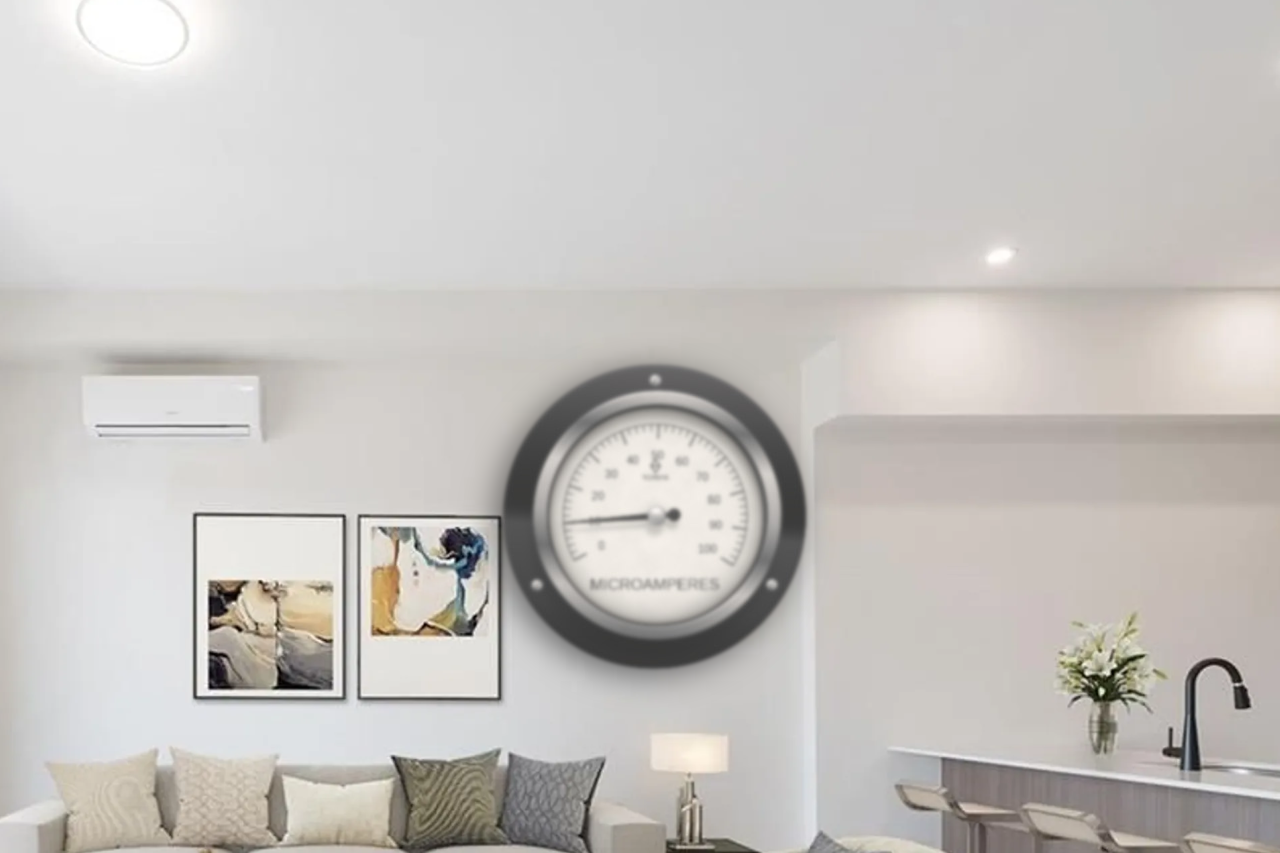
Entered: 10 µA
